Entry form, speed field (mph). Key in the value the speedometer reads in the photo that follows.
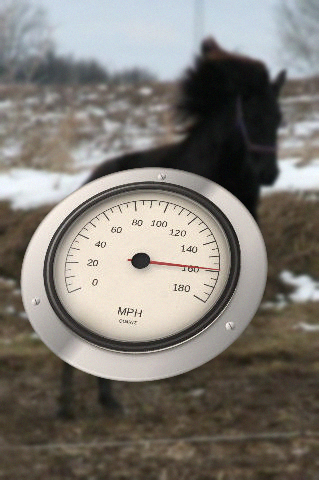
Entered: 160 mph
